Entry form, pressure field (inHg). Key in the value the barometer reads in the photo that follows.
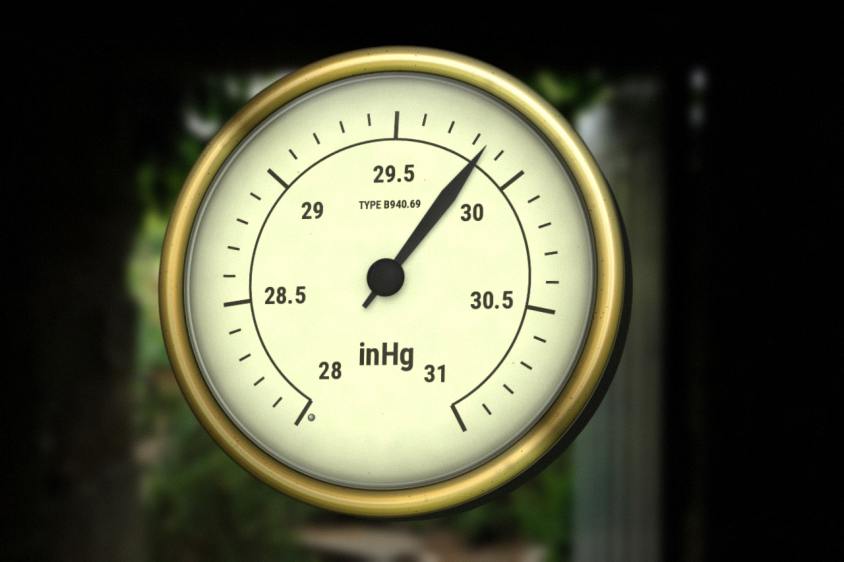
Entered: 29.85 inHg
